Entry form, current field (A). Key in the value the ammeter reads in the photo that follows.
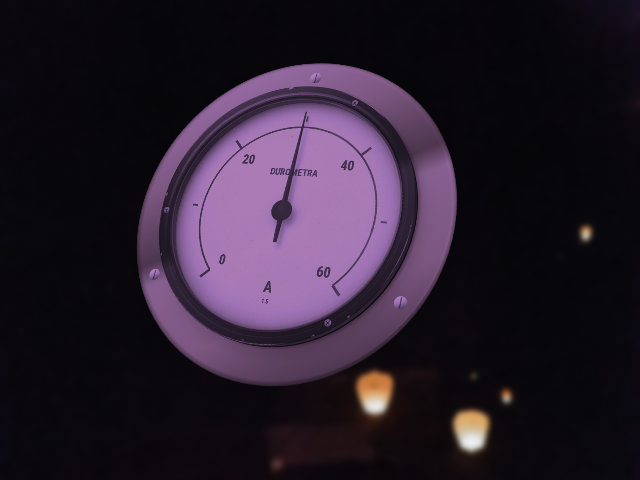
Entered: 30 A
